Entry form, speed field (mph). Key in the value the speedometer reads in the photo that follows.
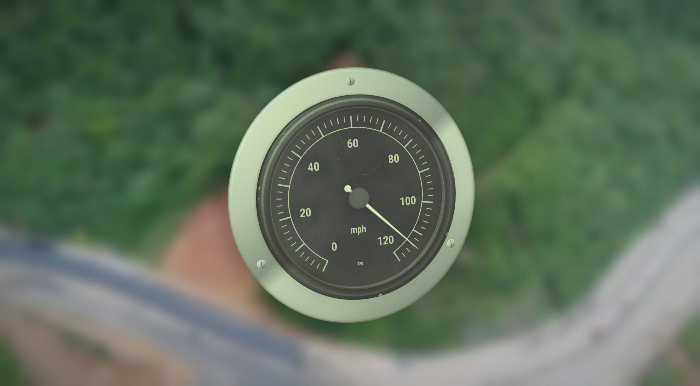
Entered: 114 mph
